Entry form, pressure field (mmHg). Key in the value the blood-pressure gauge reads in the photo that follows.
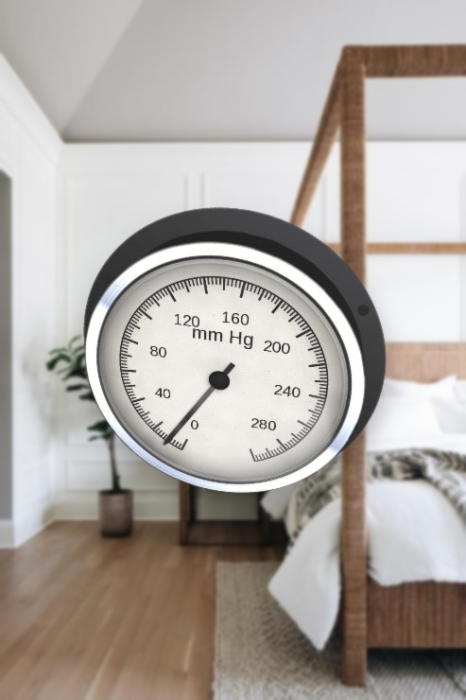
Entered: 10 mmHg
